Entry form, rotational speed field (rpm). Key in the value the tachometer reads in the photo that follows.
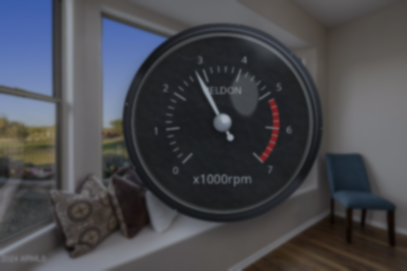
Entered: 2800 rpm
